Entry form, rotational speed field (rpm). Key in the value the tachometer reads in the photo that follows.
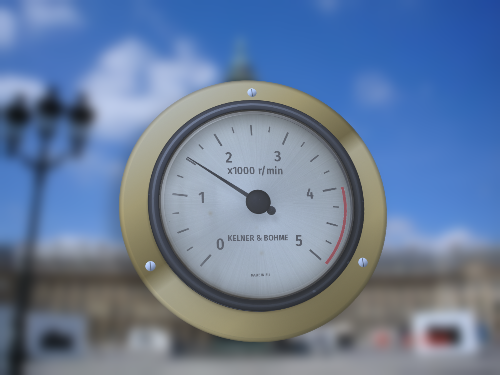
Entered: 1500 rpm
